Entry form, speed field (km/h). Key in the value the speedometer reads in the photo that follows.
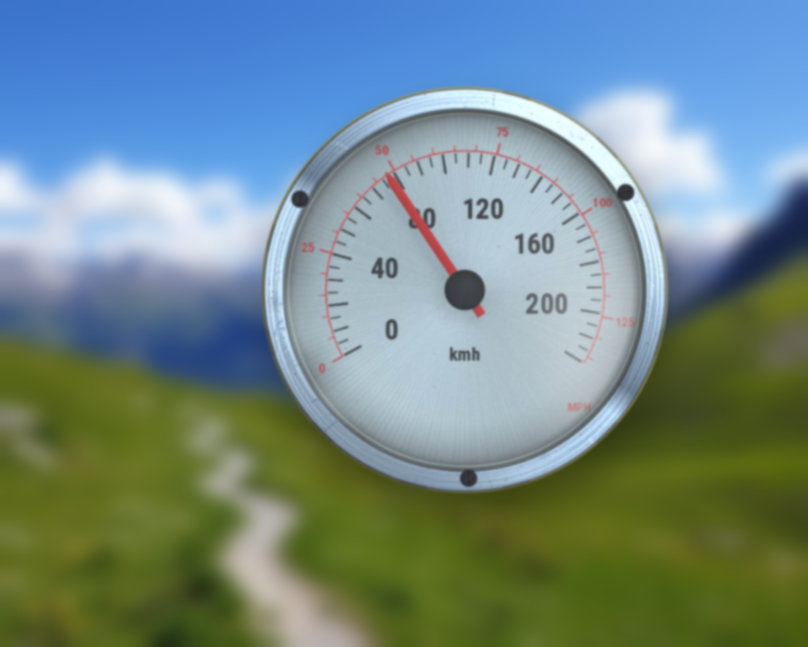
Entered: 77.5 km/h
